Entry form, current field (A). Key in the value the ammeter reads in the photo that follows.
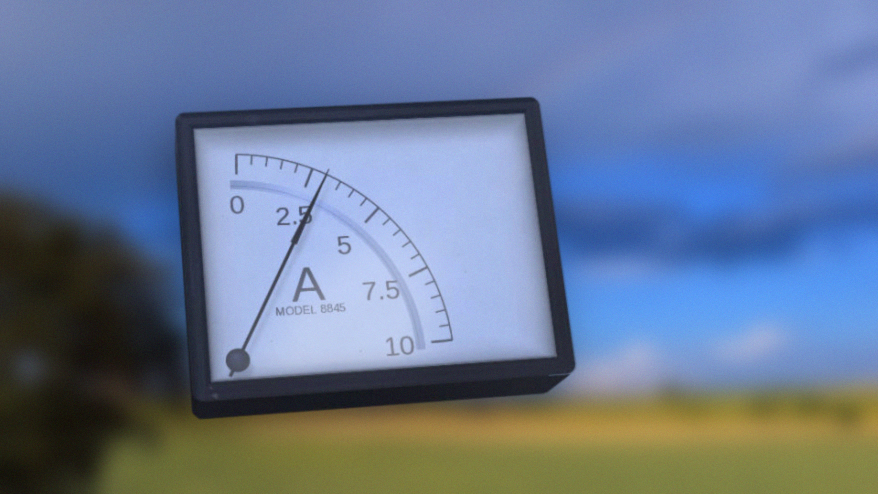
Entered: 3 A
